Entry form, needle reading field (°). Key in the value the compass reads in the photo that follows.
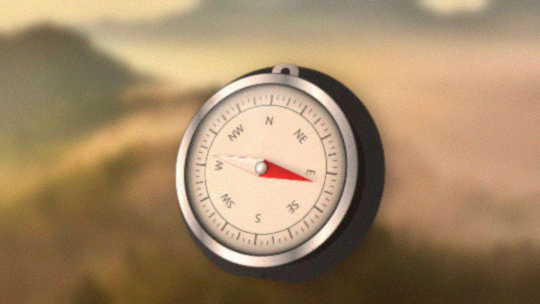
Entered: 100 °
